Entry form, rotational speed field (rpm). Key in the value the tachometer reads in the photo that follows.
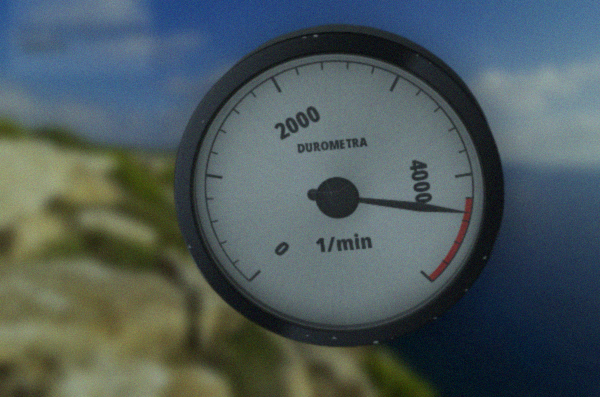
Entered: 4300 rpm
